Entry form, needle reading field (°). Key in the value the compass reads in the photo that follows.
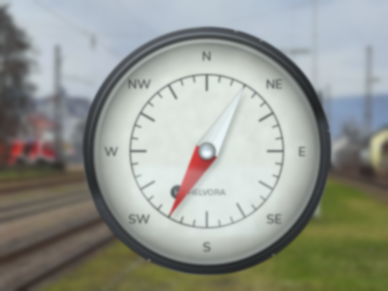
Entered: 210 °
